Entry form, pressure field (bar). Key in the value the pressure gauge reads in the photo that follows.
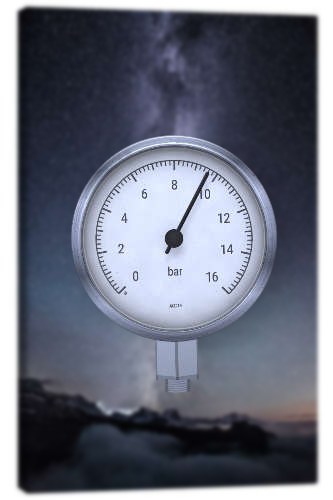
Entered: 9.6 bar
